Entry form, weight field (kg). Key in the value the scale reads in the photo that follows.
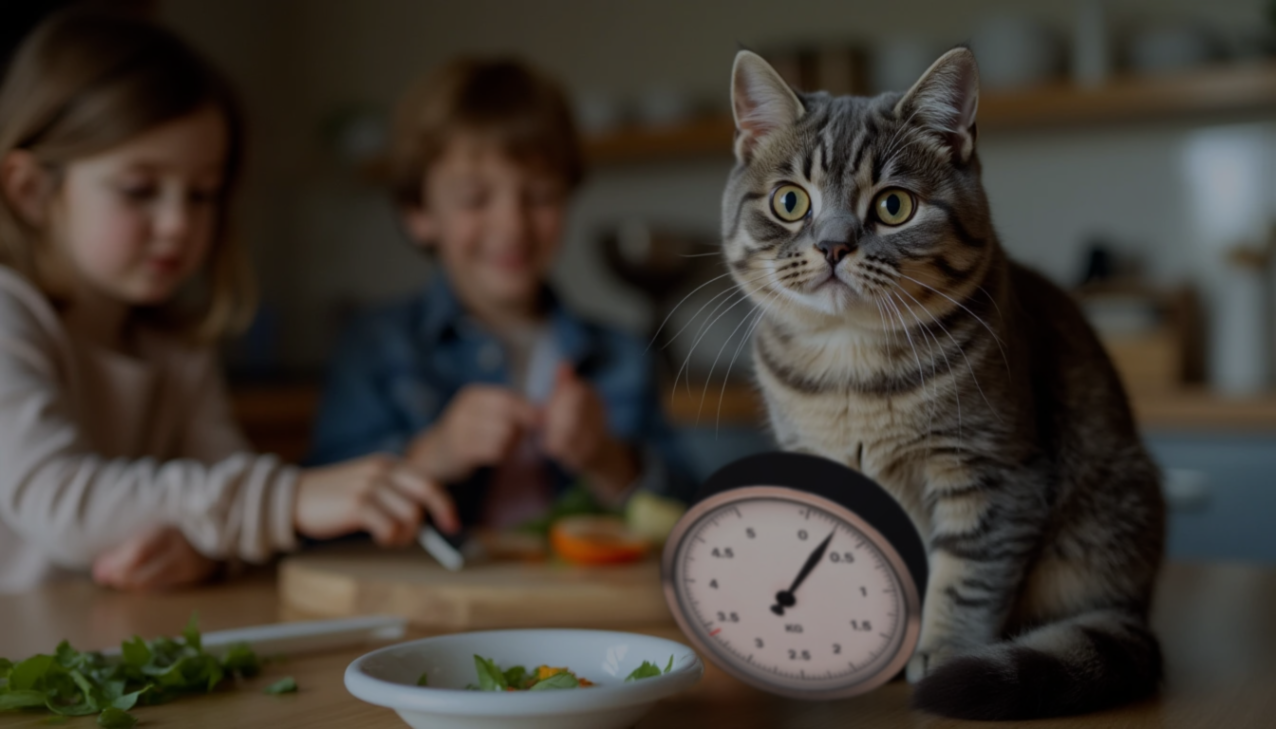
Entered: 0.25 kg
